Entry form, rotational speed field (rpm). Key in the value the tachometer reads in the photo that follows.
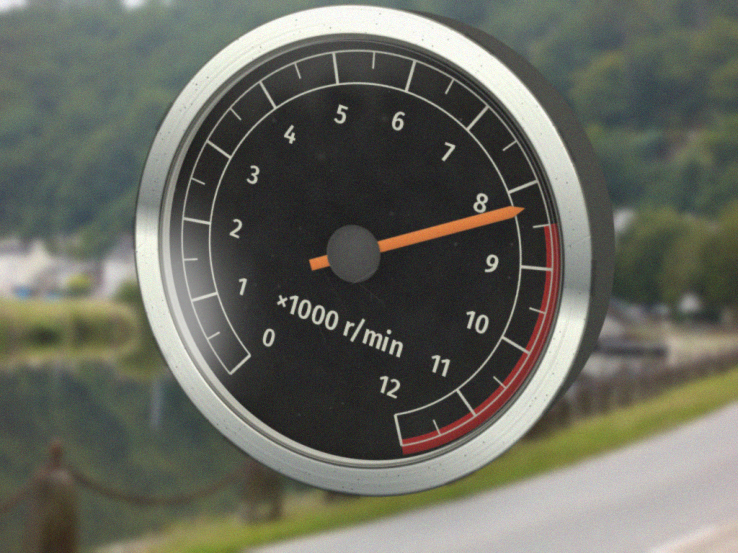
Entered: 8250 rpm
